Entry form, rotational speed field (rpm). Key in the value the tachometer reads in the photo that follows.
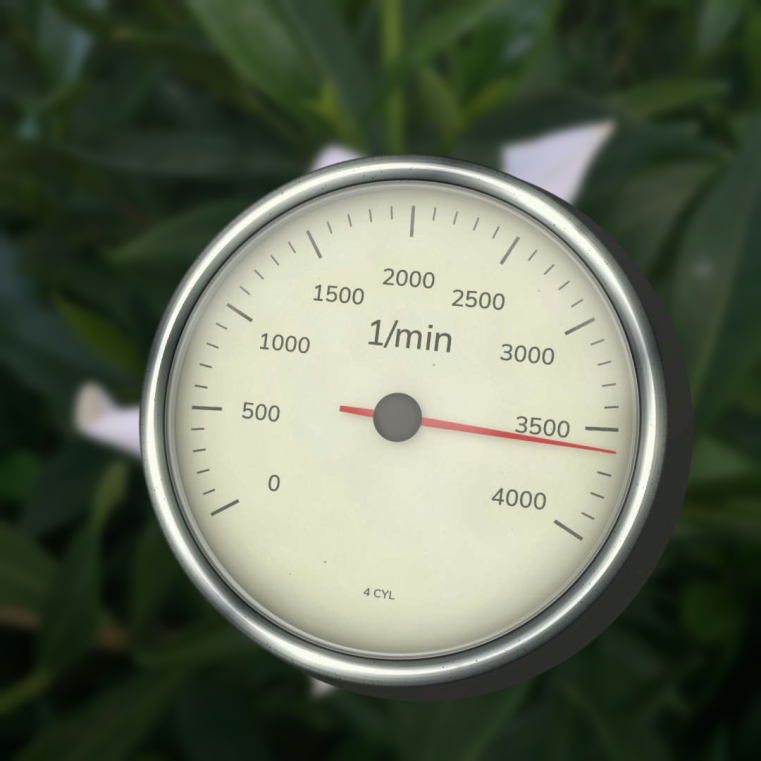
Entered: 3600 rpm
